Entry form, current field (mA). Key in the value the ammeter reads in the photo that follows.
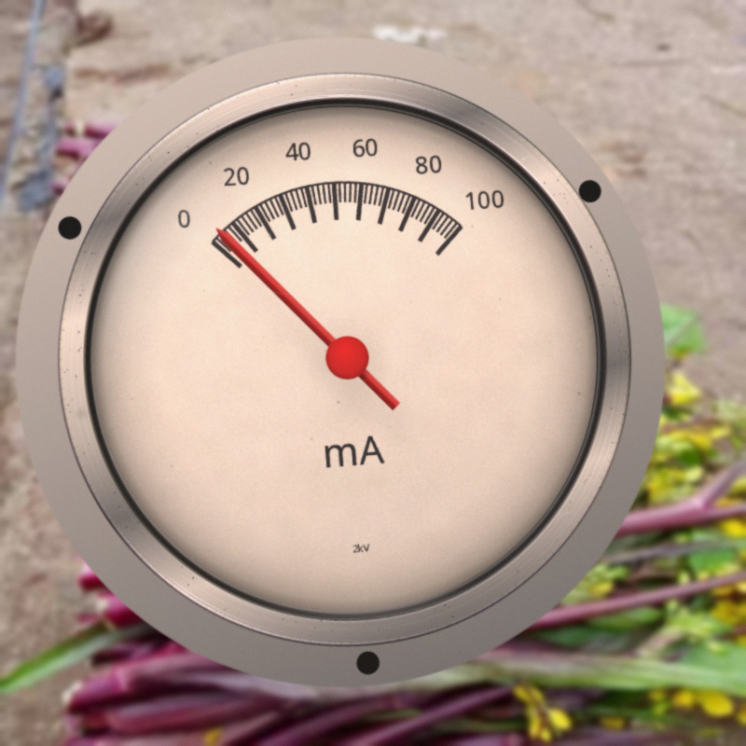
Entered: 4 mA
